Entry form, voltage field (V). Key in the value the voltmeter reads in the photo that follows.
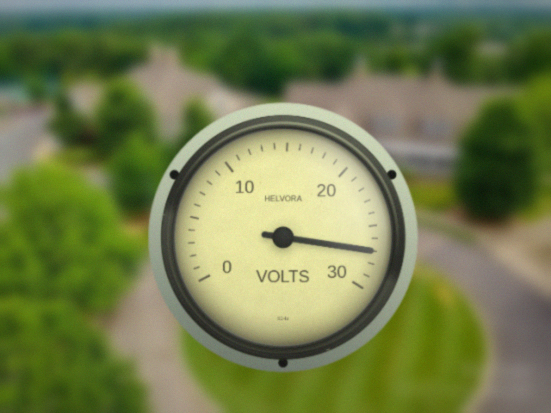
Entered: 27 V
